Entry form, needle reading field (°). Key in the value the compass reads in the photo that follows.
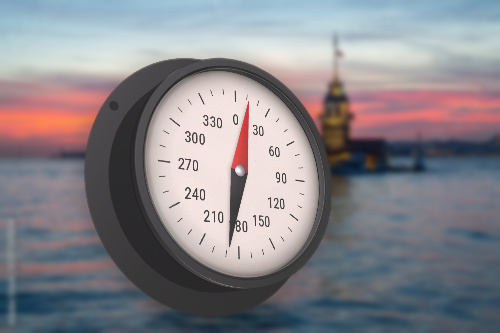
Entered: 10 °
